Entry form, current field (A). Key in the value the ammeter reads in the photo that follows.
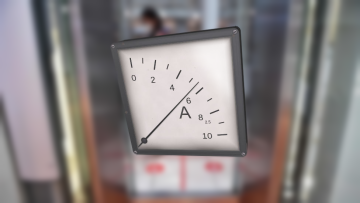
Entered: 5.5 A
